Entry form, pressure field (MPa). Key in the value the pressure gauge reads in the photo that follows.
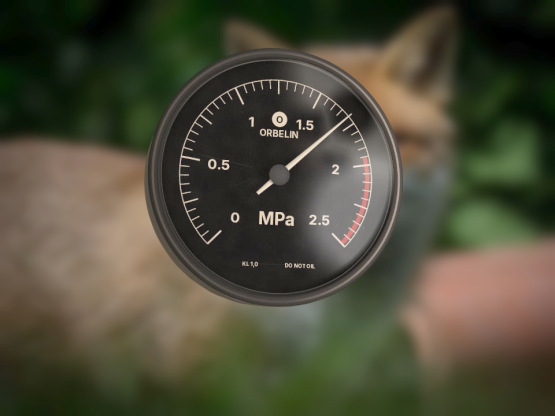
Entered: 1.7 MPa
